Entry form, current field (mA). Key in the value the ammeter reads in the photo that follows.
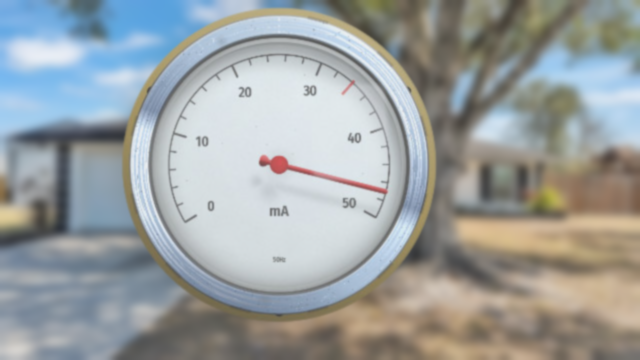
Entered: 47 mA
